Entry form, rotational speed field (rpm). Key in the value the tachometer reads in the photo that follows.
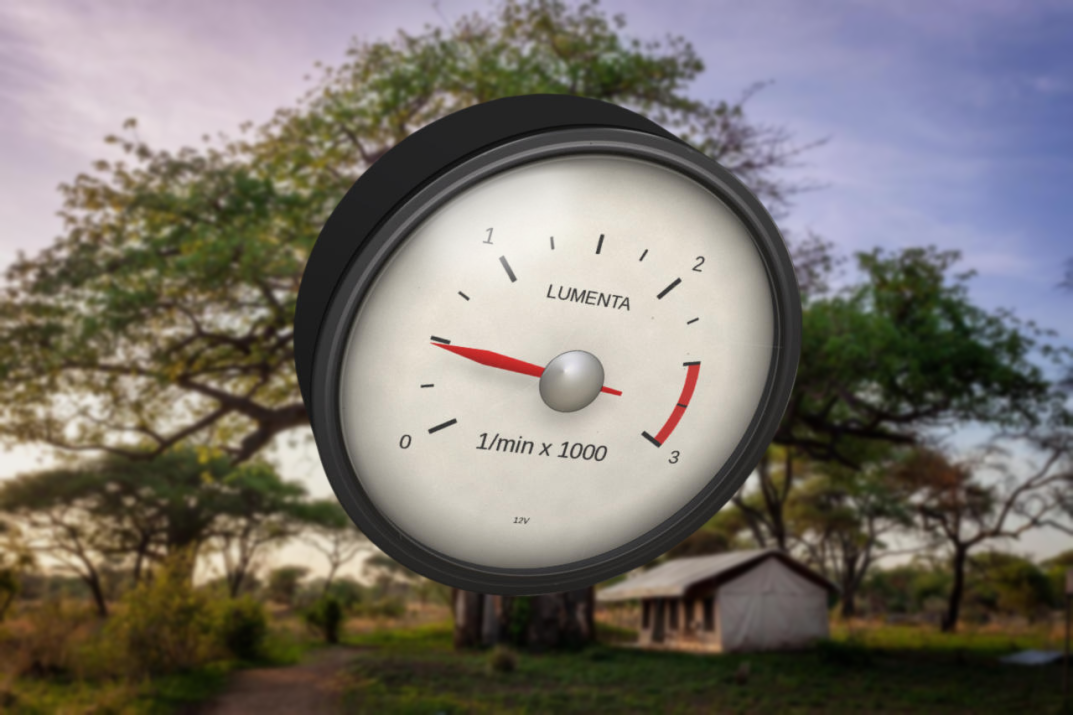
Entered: 500 rpm
